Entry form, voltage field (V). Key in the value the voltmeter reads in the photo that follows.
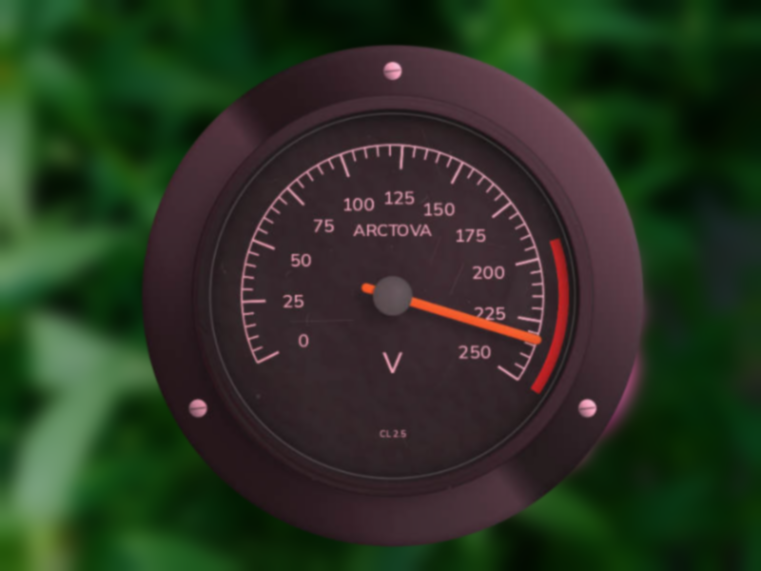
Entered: 232.5 V
